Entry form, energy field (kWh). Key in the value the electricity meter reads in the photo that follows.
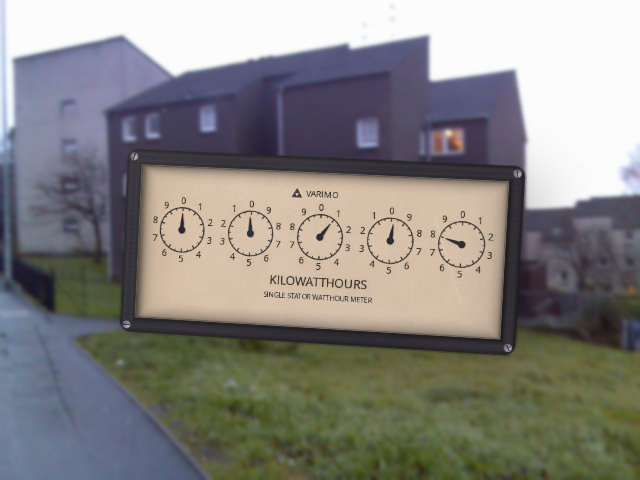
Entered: 98 kWh
